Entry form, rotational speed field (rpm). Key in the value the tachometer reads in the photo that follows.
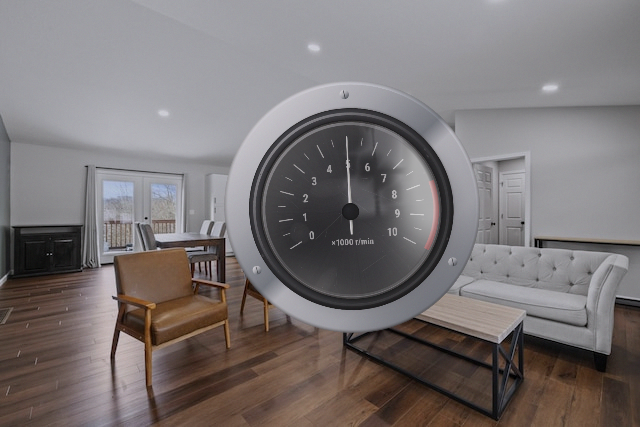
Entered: 5000 rpm
